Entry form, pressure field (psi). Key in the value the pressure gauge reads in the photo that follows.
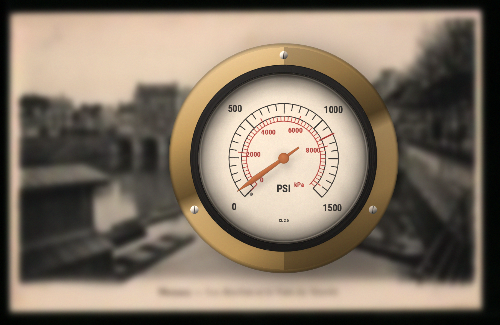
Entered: 50 psi
